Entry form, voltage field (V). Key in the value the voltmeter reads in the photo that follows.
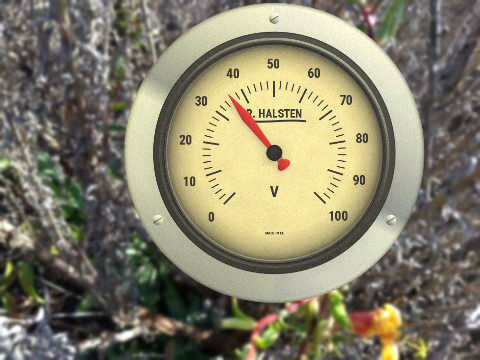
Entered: 36 V
